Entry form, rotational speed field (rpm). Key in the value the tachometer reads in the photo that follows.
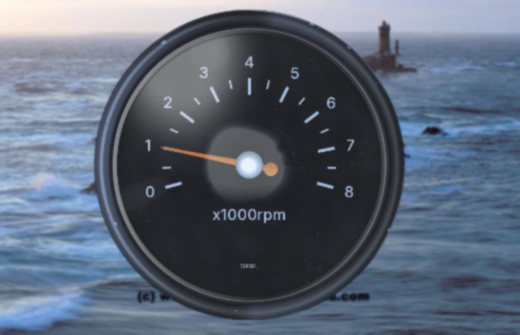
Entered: 1000 rpm
